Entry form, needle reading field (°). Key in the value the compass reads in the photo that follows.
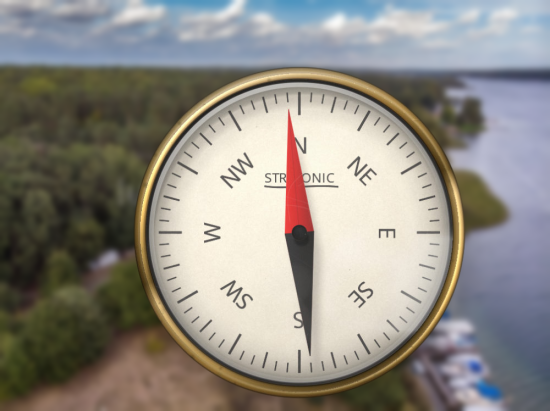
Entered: 355 °
